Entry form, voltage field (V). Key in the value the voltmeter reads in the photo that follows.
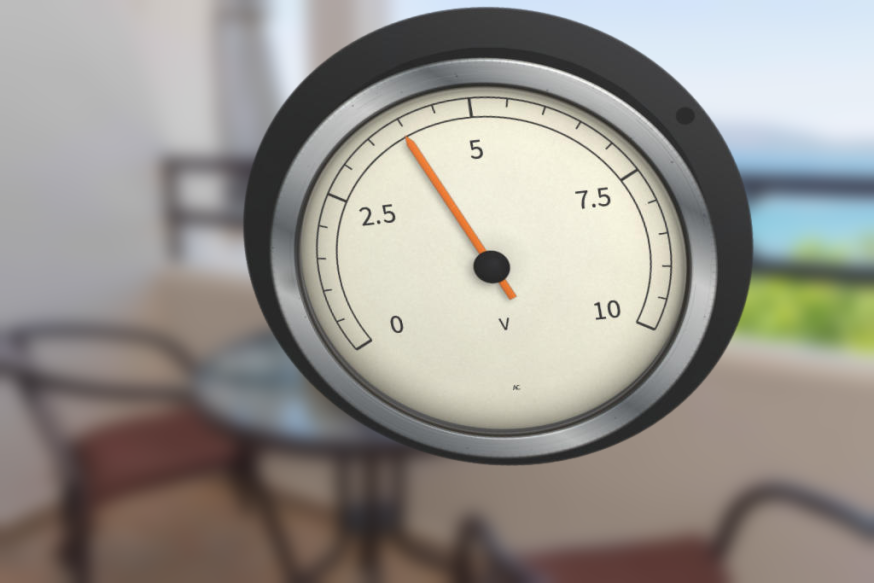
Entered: 4 V
